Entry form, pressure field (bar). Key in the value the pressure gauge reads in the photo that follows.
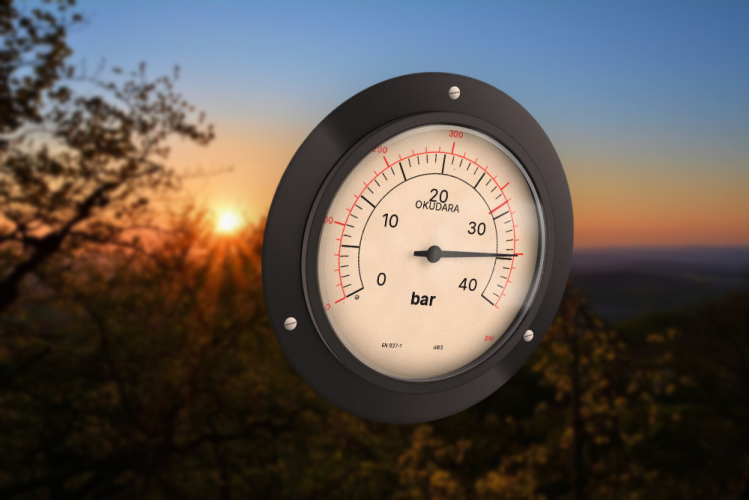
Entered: 34.5 bar
